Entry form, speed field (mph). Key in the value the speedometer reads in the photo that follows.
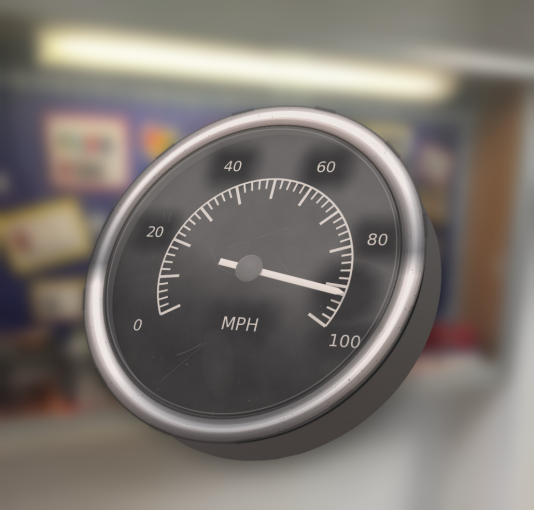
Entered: 92 mph
